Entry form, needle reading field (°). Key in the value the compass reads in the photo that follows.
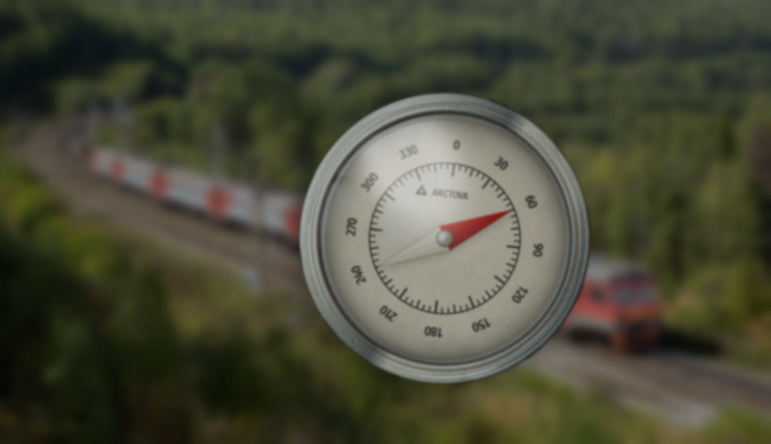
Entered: 60 °
